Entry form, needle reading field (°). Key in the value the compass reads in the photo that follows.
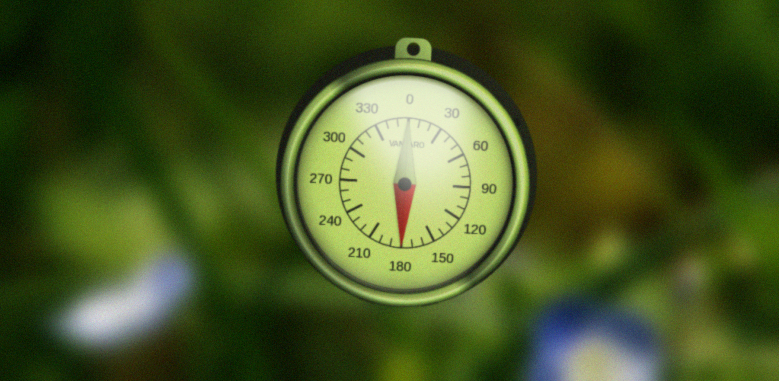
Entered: 180 °
